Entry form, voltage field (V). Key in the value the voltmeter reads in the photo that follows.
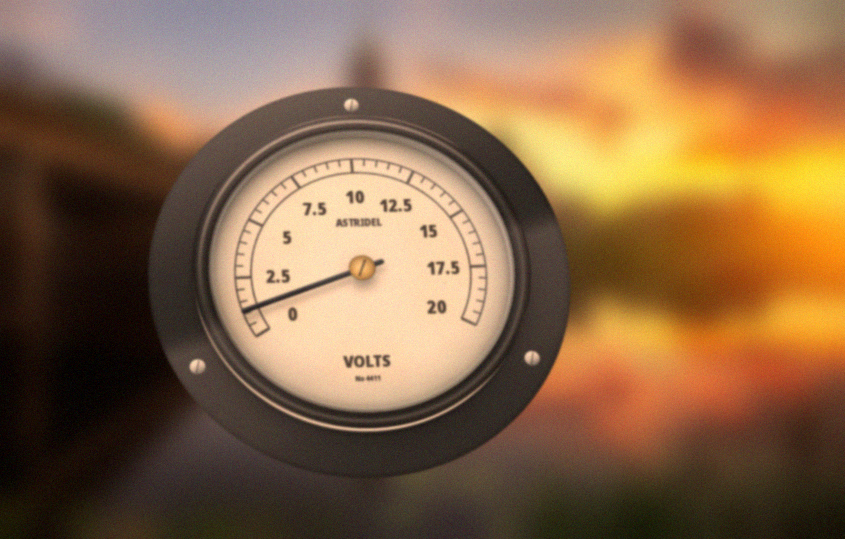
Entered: 1 V
